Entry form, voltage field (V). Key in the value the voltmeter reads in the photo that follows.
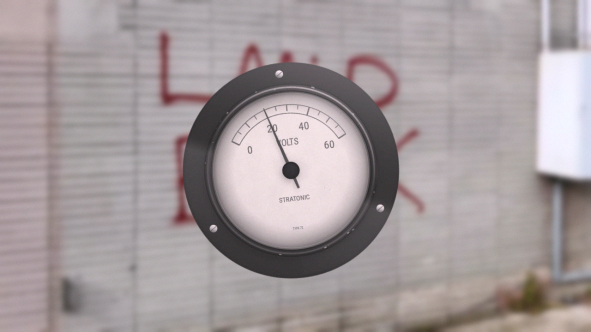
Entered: 20 V
